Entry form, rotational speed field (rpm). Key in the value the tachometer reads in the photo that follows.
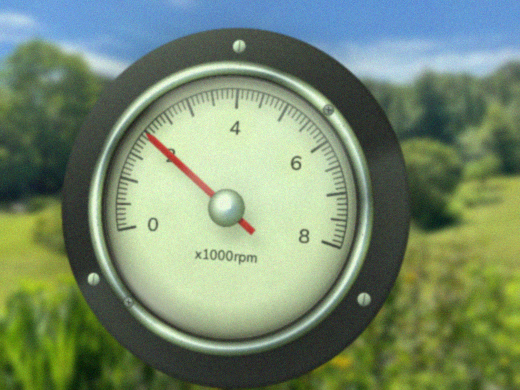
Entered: 2000 rpm
